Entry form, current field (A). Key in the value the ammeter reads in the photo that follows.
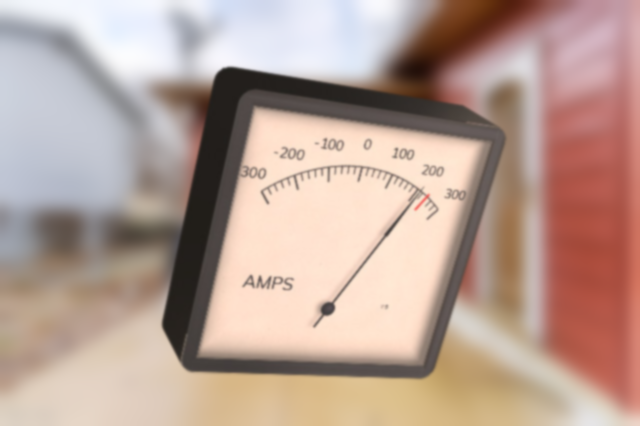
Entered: 200 A
